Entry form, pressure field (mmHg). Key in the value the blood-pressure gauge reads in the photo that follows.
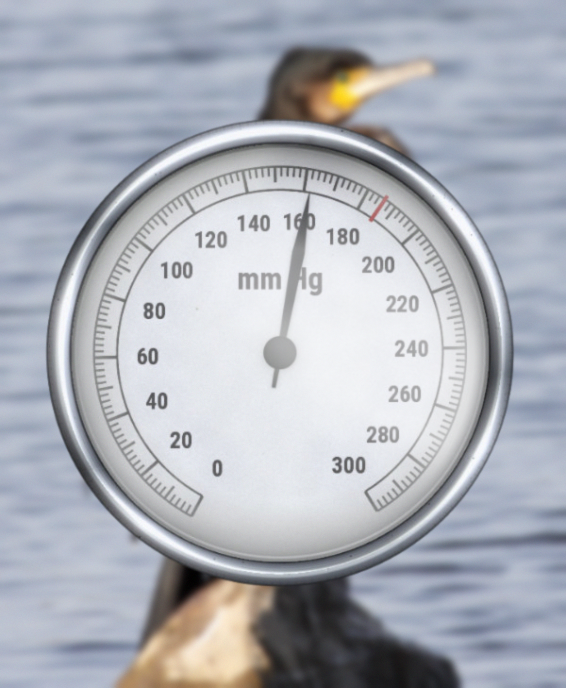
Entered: 162 mmHg
